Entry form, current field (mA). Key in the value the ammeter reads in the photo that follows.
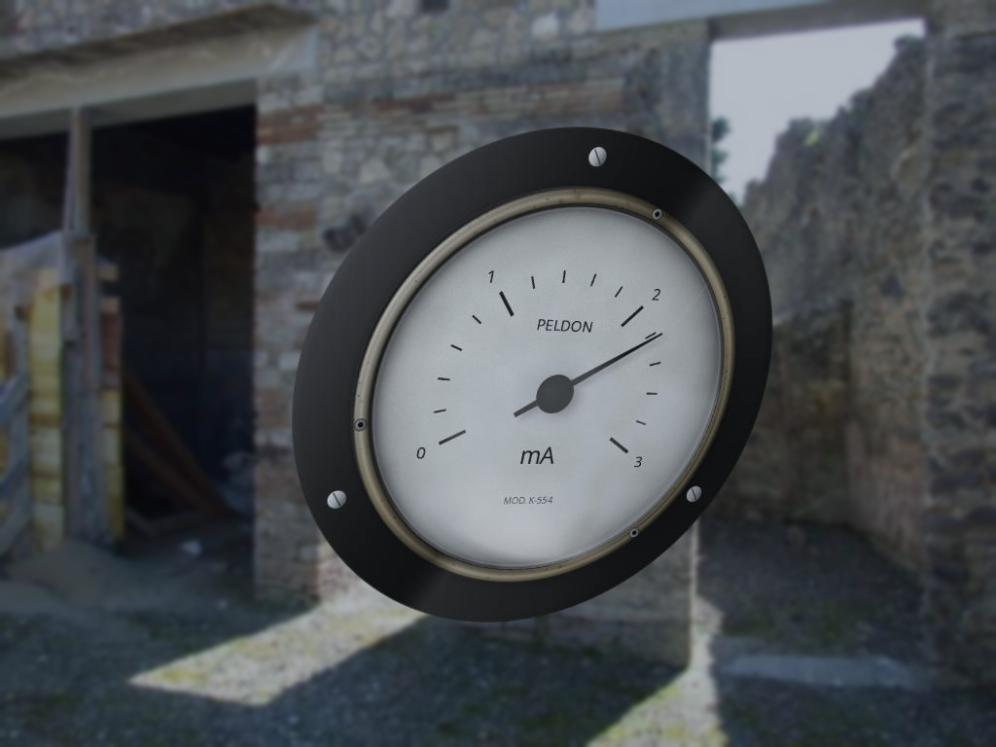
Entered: 2.2 mA
